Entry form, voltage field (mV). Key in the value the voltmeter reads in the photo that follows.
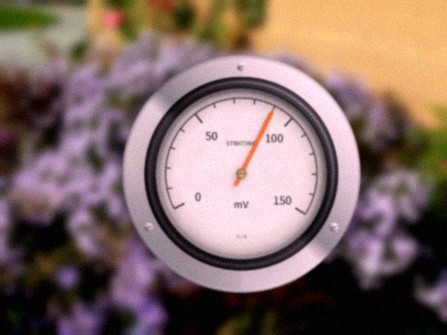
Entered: 90 mV
